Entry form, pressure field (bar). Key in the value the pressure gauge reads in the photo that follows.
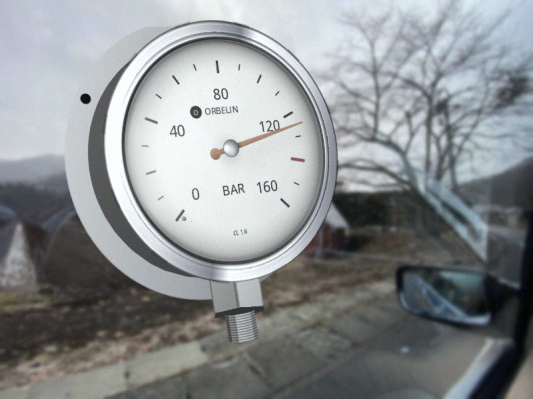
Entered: 125 bar
